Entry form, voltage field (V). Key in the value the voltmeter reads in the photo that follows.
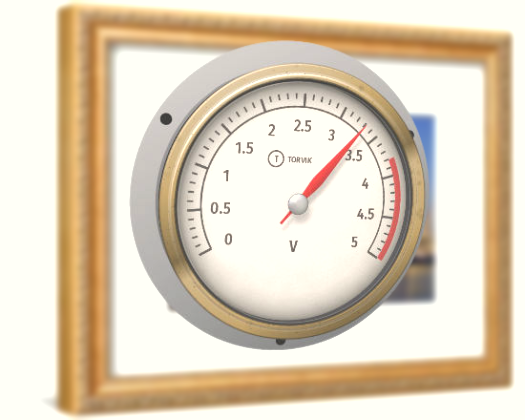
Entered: 3.3 V
